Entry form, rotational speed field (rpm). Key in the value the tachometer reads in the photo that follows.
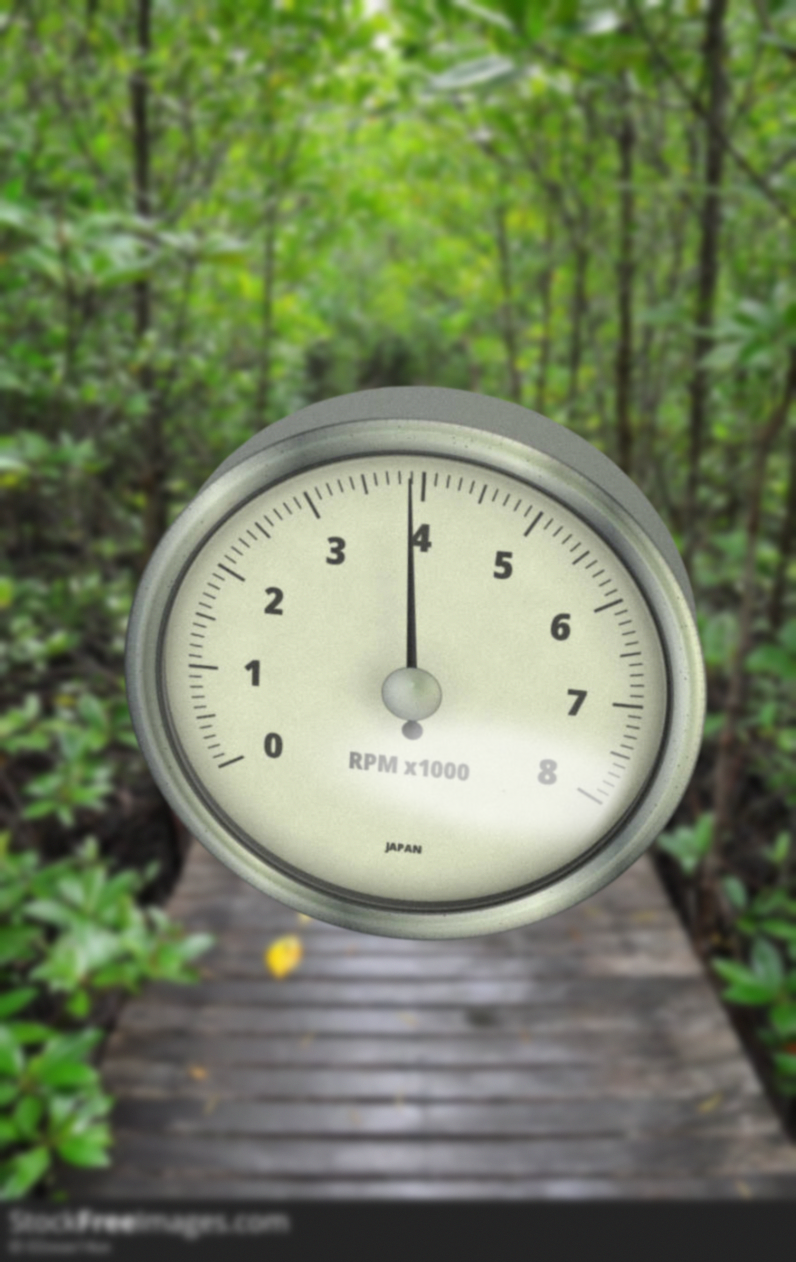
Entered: 3900 rpm
